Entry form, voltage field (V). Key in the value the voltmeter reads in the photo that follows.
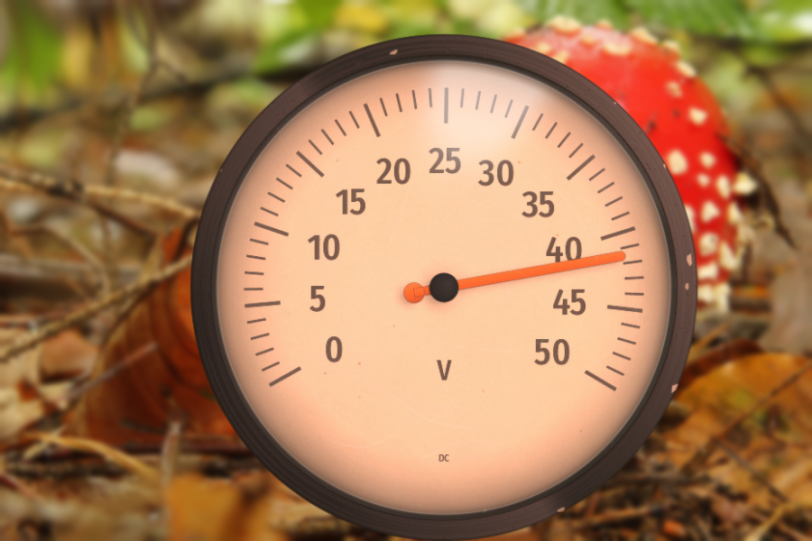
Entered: 41.5 V
